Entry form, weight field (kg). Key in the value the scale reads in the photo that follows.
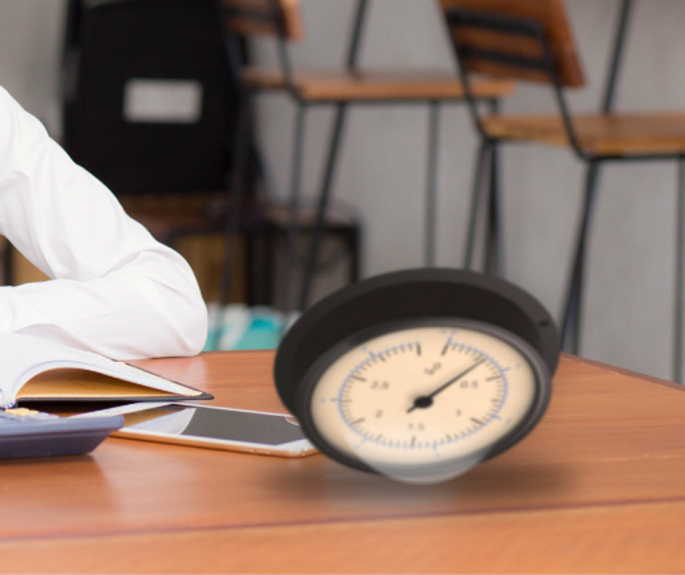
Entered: 0.25 kg
